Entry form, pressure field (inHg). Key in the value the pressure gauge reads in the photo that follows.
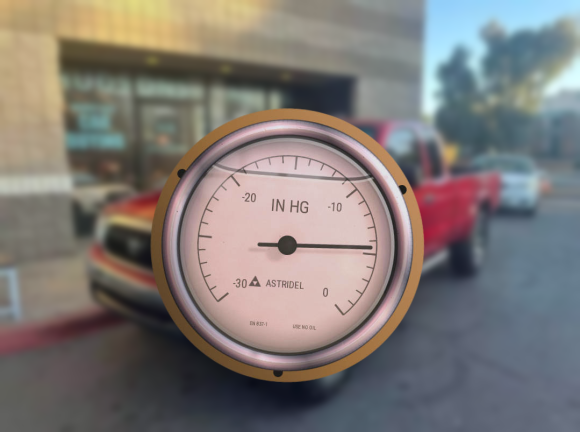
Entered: -5.5 inHg
